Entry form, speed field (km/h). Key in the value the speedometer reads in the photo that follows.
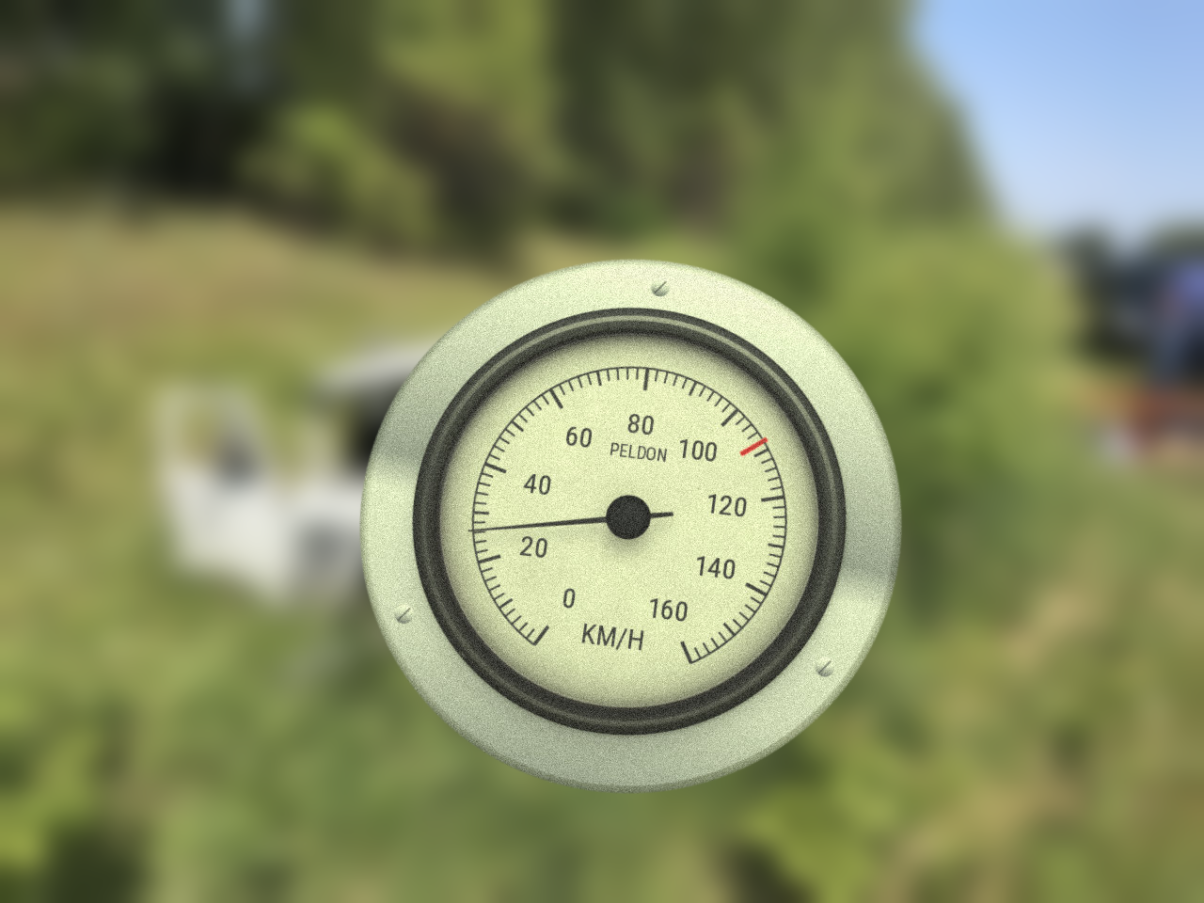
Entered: 26 km/h
